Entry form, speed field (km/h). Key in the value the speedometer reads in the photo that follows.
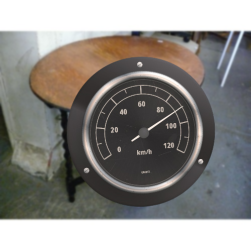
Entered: 90 km/h
